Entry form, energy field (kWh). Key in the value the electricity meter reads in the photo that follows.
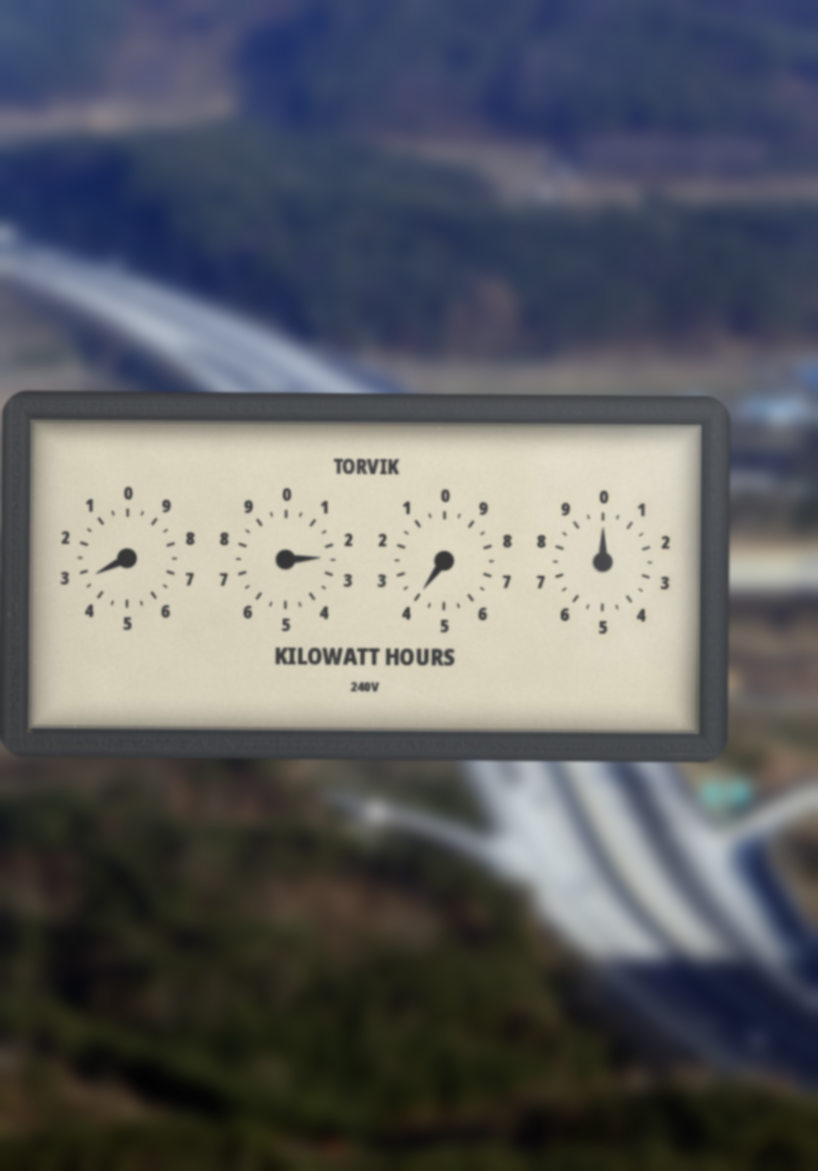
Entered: 3240 kWh
